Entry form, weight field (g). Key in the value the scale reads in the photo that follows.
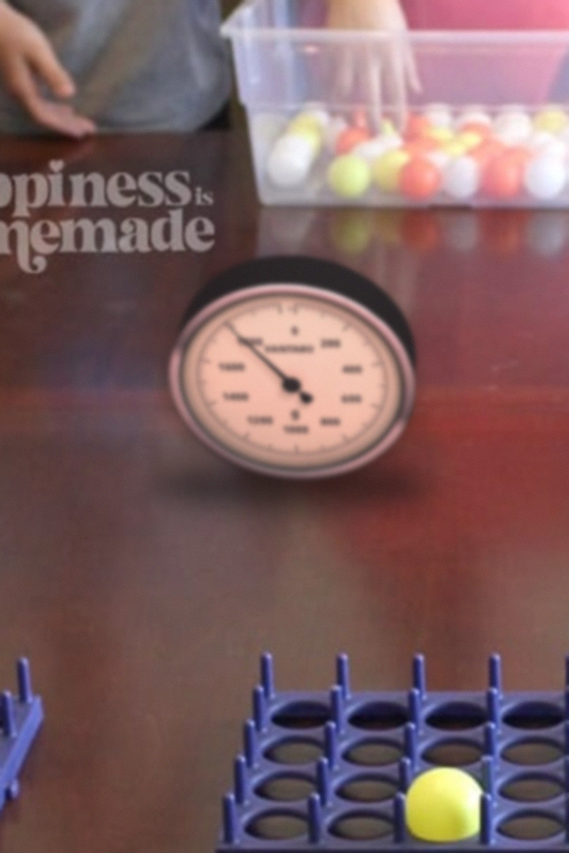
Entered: 1800 g
